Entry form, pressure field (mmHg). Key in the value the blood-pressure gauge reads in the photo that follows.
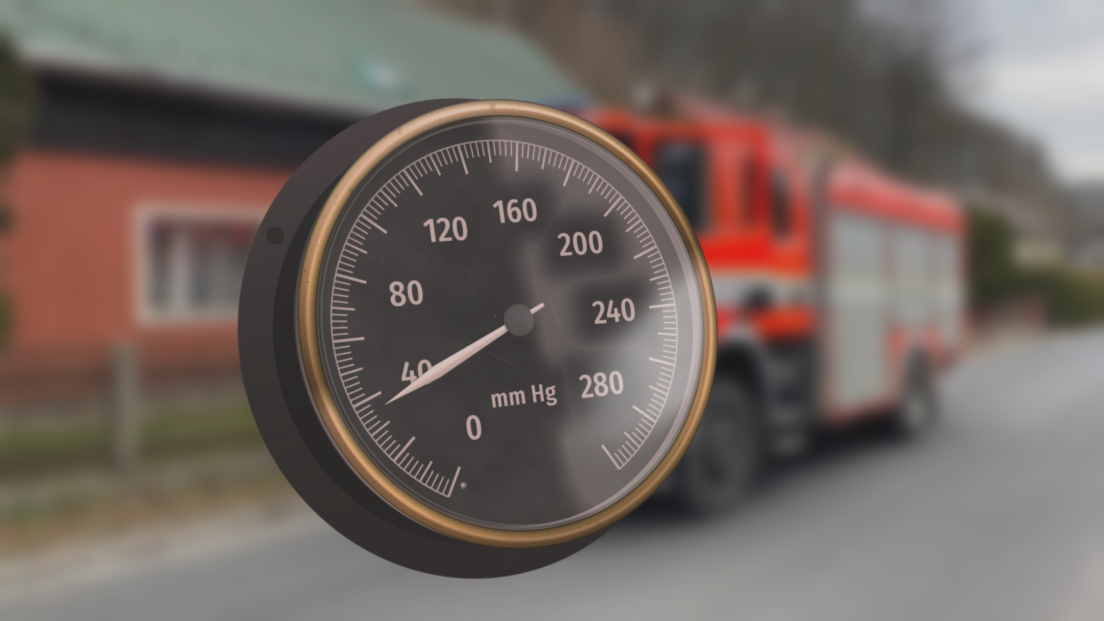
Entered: 36 mmHg
